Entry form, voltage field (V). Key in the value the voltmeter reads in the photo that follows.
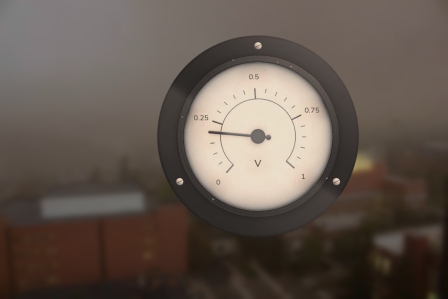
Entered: 0.2 V
